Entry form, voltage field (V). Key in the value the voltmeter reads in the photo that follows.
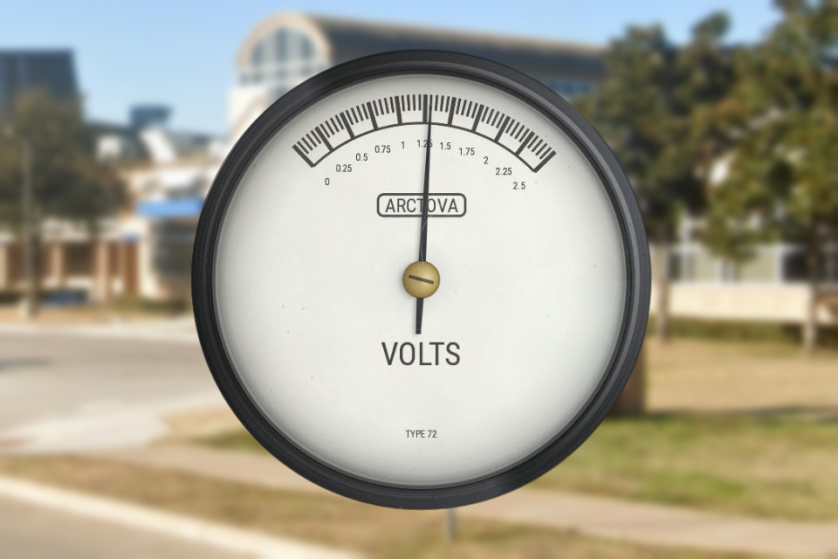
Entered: 1.3 V
